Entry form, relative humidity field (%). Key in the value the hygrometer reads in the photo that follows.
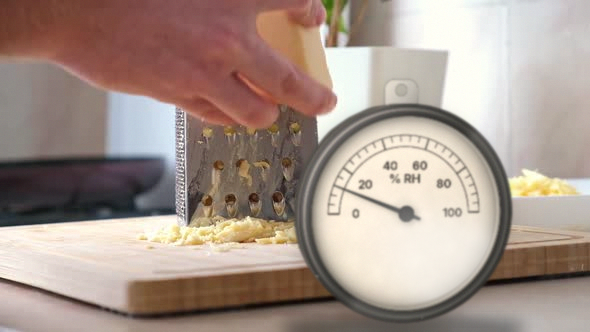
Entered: 12 %
